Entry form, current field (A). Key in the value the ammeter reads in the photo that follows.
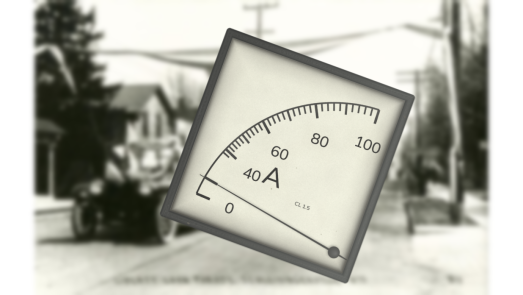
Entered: 20 A
